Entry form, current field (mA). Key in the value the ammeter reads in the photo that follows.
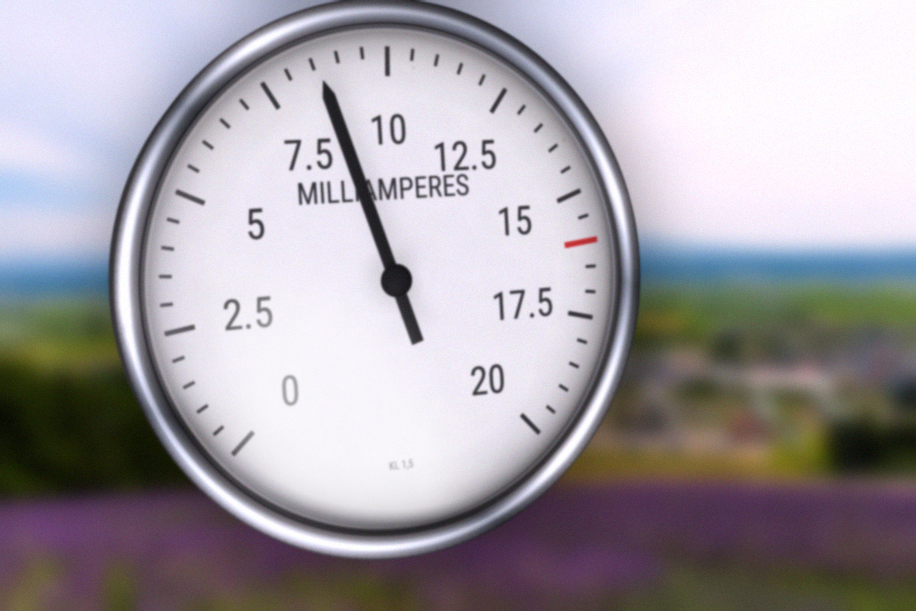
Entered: 8.5 mA
